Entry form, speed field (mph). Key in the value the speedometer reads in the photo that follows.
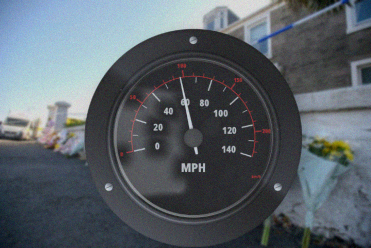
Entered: 60 mph
